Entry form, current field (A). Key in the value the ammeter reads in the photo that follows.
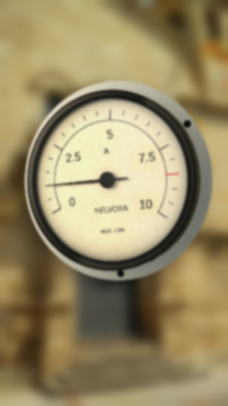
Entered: 1 A
